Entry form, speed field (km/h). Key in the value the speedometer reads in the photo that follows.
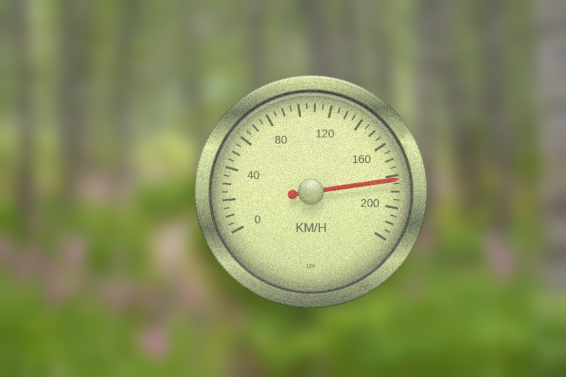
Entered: 182.5 km/h
